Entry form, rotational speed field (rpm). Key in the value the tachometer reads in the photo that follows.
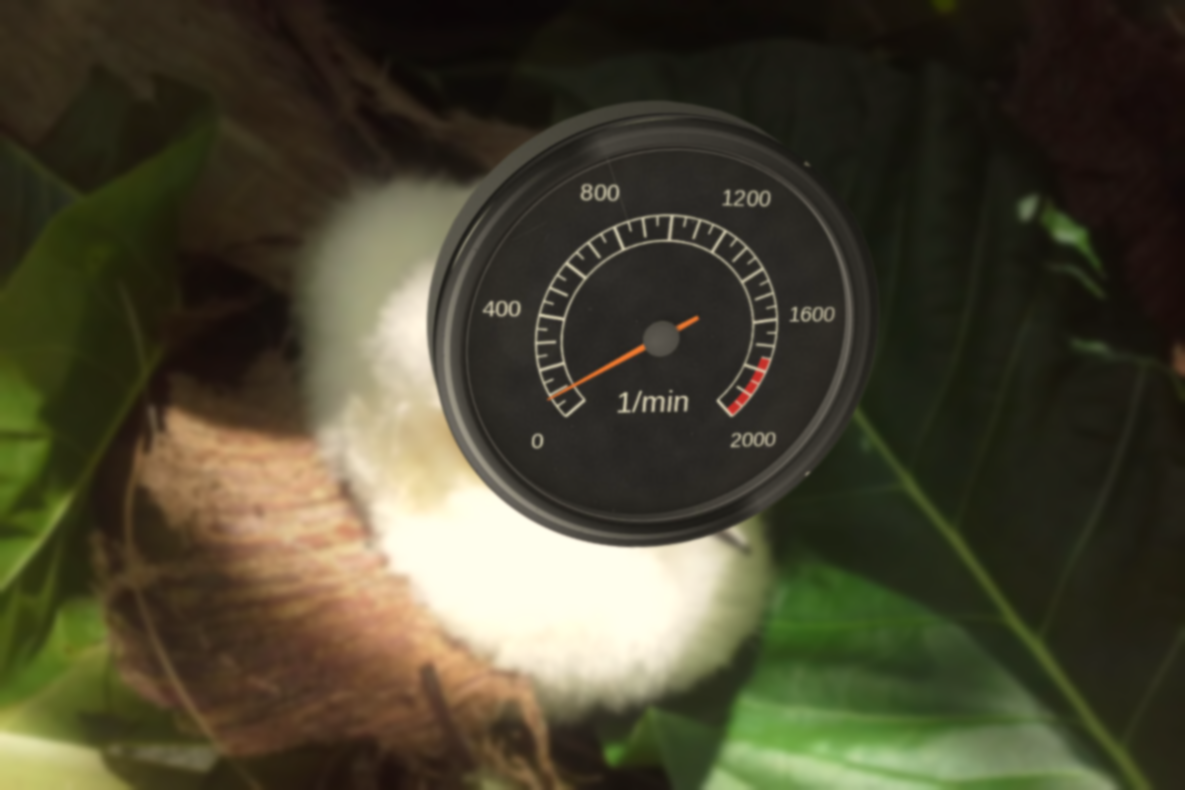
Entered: 100 rpm
